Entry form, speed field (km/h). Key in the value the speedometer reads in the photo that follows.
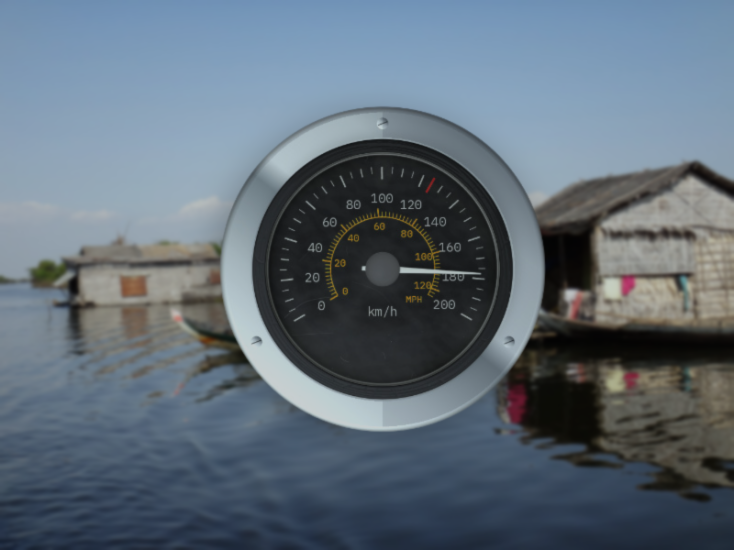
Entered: 177.5 km/h
